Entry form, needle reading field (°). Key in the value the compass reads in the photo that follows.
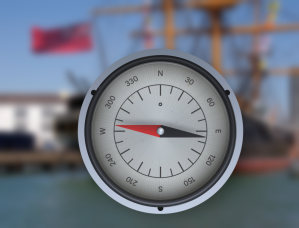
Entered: 277.5 °
